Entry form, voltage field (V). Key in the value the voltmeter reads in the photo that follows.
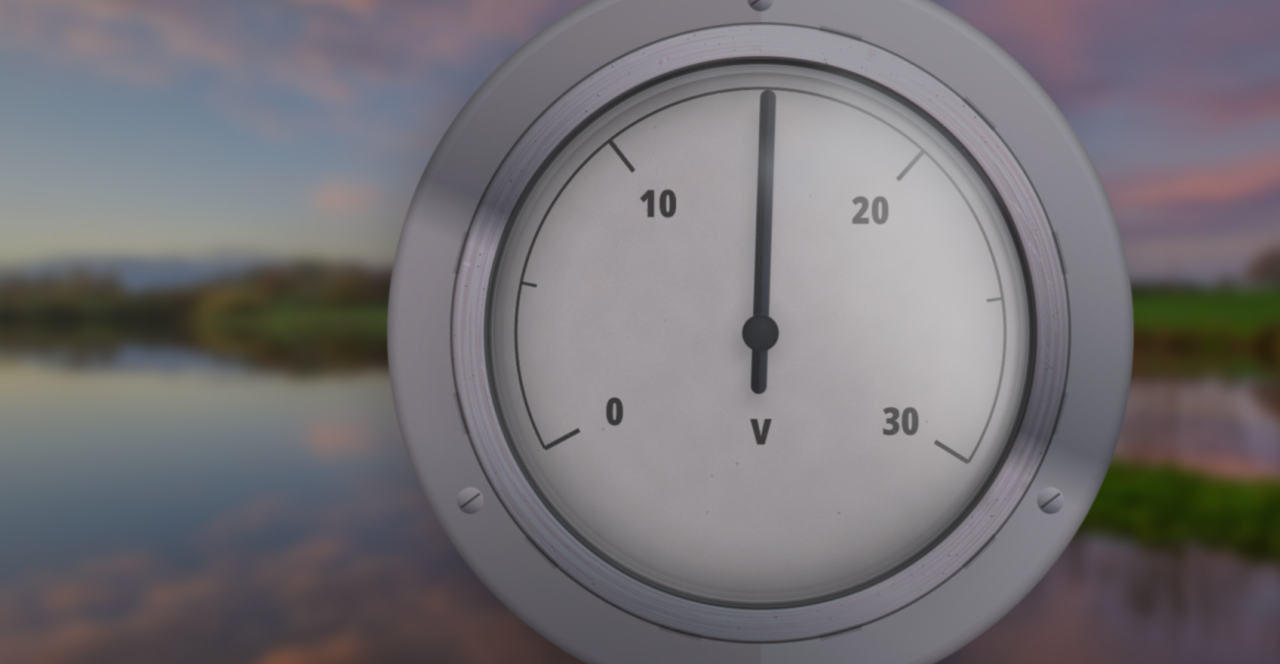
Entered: 15 V
